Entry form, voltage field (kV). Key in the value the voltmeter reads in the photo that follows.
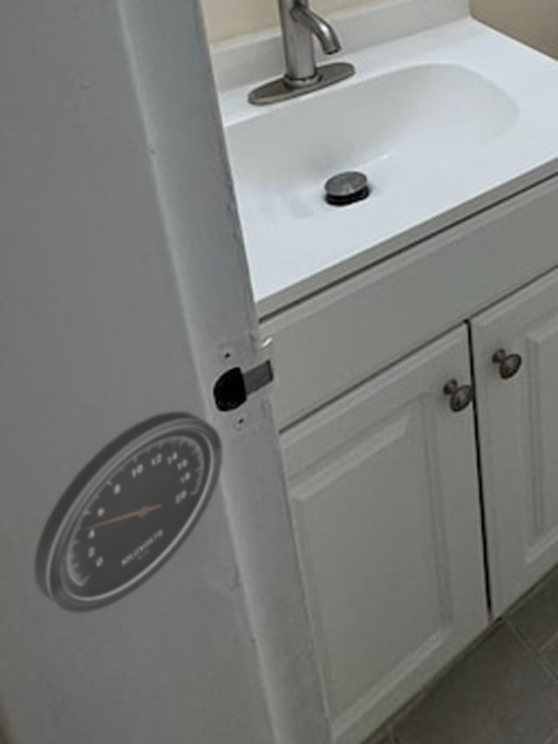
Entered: 5 kV
